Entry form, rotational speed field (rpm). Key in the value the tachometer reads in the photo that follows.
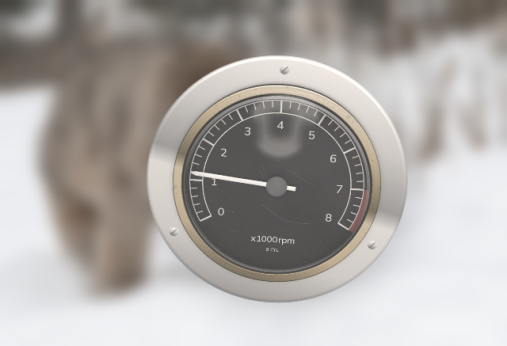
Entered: 1200 rpm
